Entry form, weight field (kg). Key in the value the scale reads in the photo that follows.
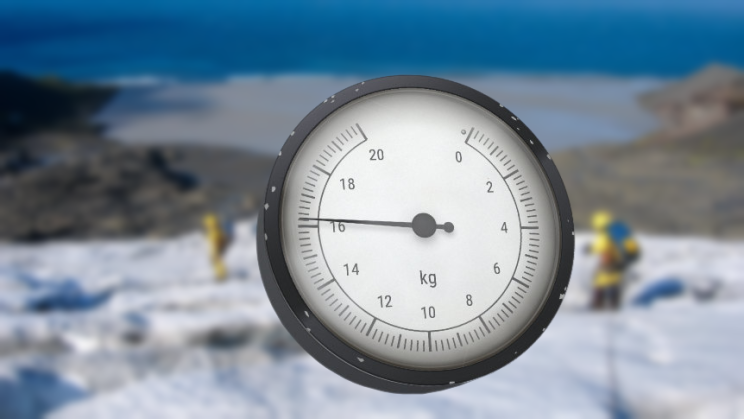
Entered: 16.2 kg
